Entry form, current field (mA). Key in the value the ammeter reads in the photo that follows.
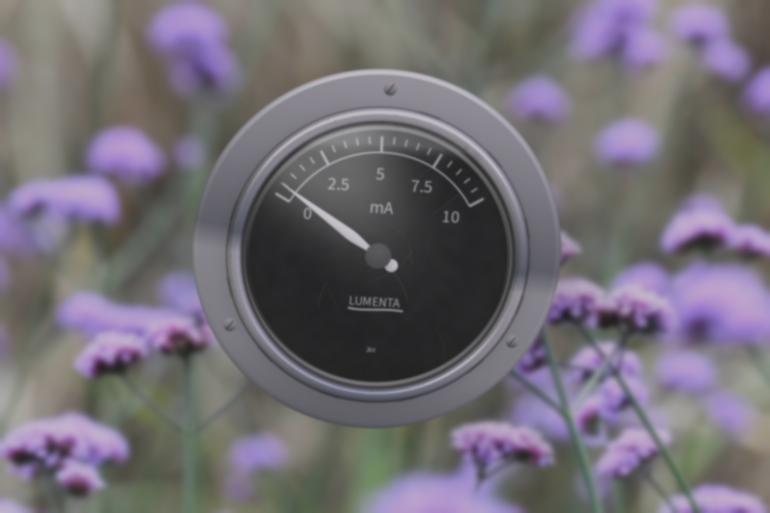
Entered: 0.5 mA
